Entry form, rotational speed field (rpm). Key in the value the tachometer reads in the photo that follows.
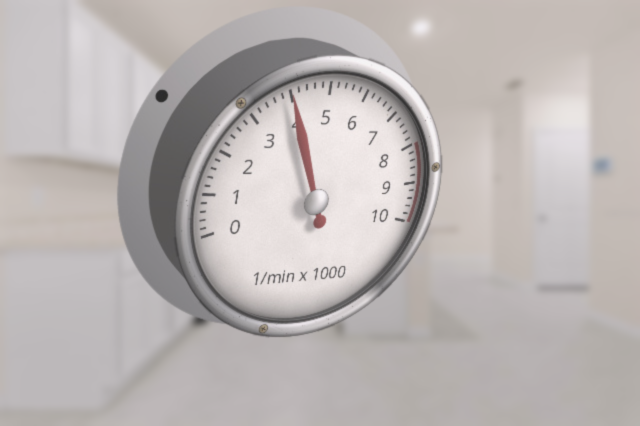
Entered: 4000 rpm
